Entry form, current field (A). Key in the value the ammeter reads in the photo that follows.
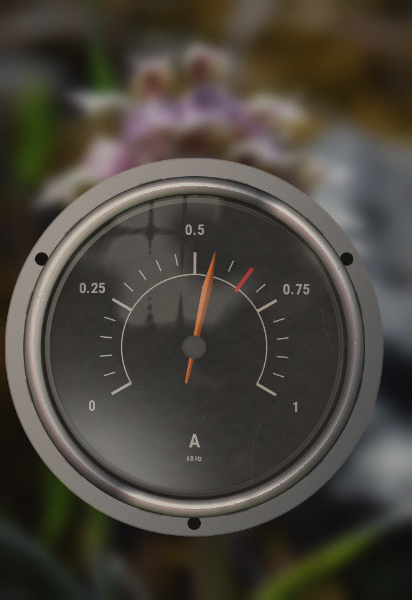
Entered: 0.55 A
